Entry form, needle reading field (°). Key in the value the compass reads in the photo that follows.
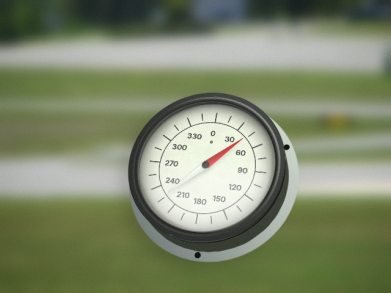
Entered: 45 °
